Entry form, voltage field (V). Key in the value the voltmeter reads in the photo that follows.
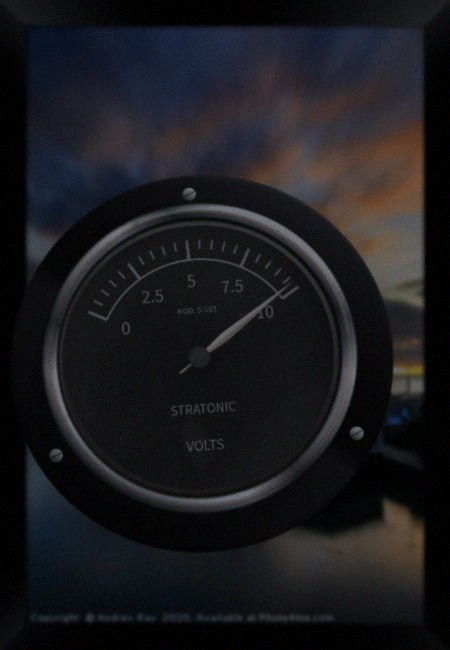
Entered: 9.75 V
